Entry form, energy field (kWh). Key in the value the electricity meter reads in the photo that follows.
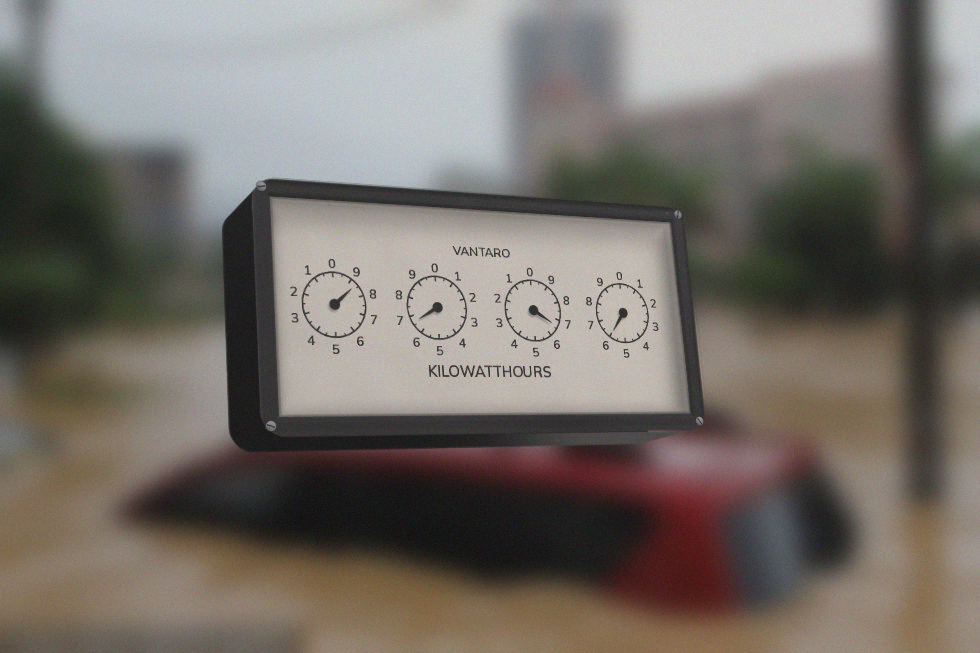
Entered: 8666 kWh
